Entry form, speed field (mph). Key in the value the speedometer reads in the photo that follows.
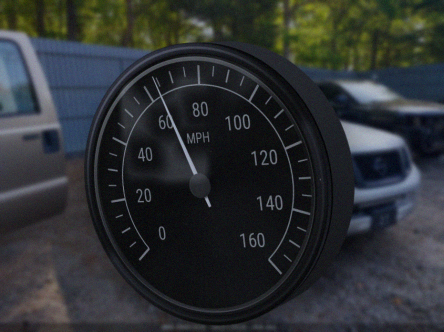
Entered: 65 mph
